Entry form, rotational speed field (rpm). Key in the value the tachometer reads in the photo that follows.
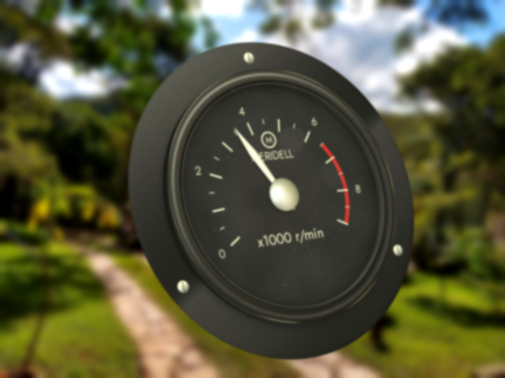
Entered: 3500 rpm
